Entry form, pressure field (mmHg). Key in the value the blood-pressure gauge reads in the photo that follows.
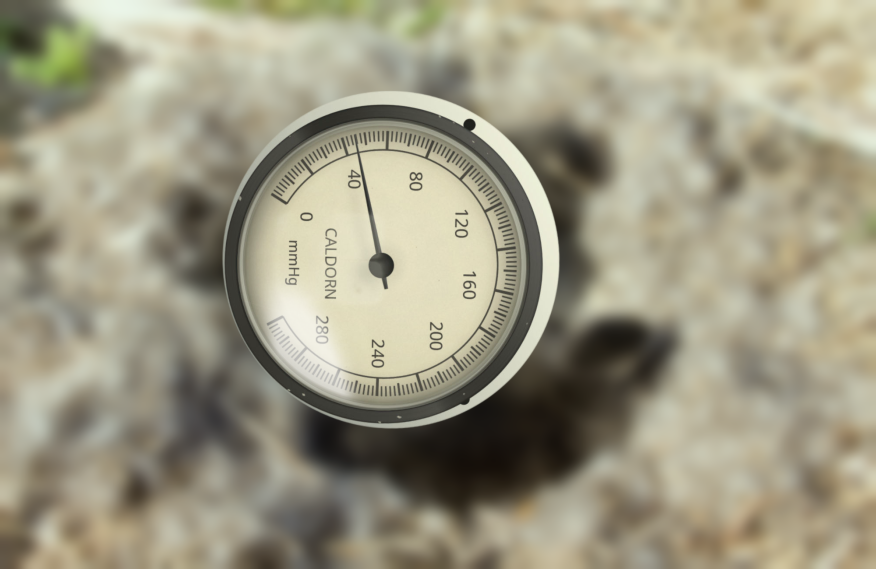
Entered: 46 mmHg
